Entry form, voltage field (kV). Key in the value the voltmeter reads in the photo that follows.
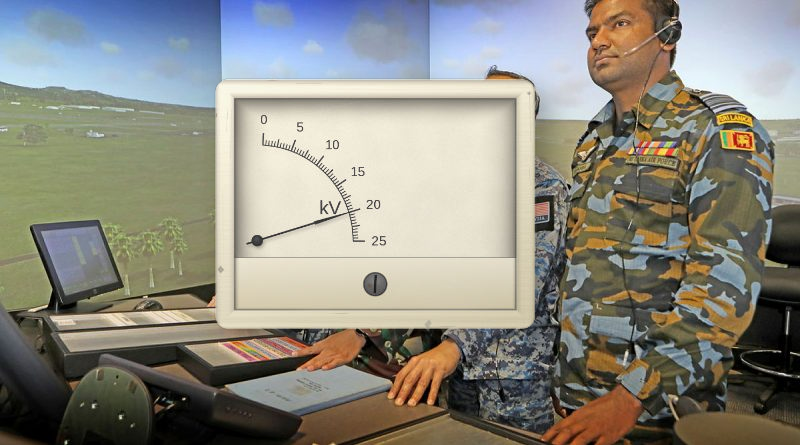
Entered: 20 kV
